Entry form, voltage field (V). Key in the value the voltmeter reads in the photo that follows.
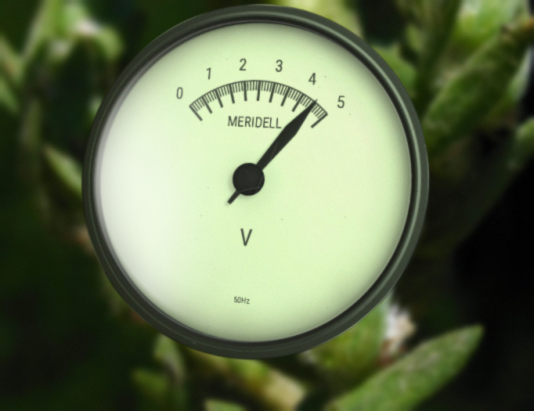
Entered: 4.5 V
